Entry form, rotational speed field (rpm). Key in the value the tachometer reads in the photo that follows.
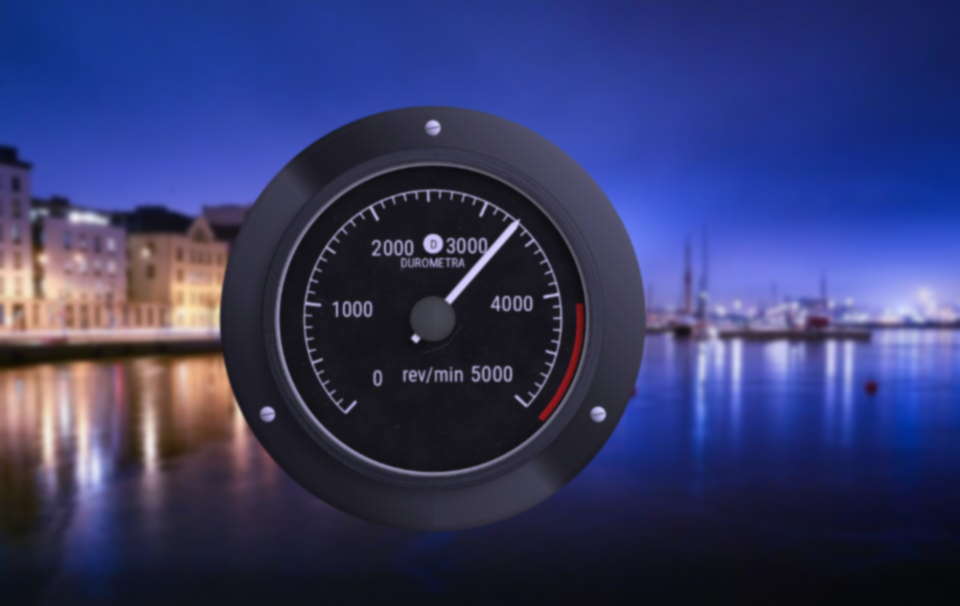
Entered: 3300 rpm
